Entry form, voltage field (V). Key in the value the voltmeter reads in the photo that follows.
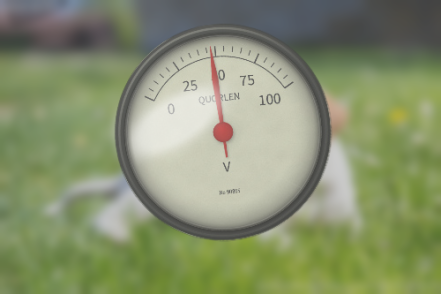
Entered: 47.5 V
